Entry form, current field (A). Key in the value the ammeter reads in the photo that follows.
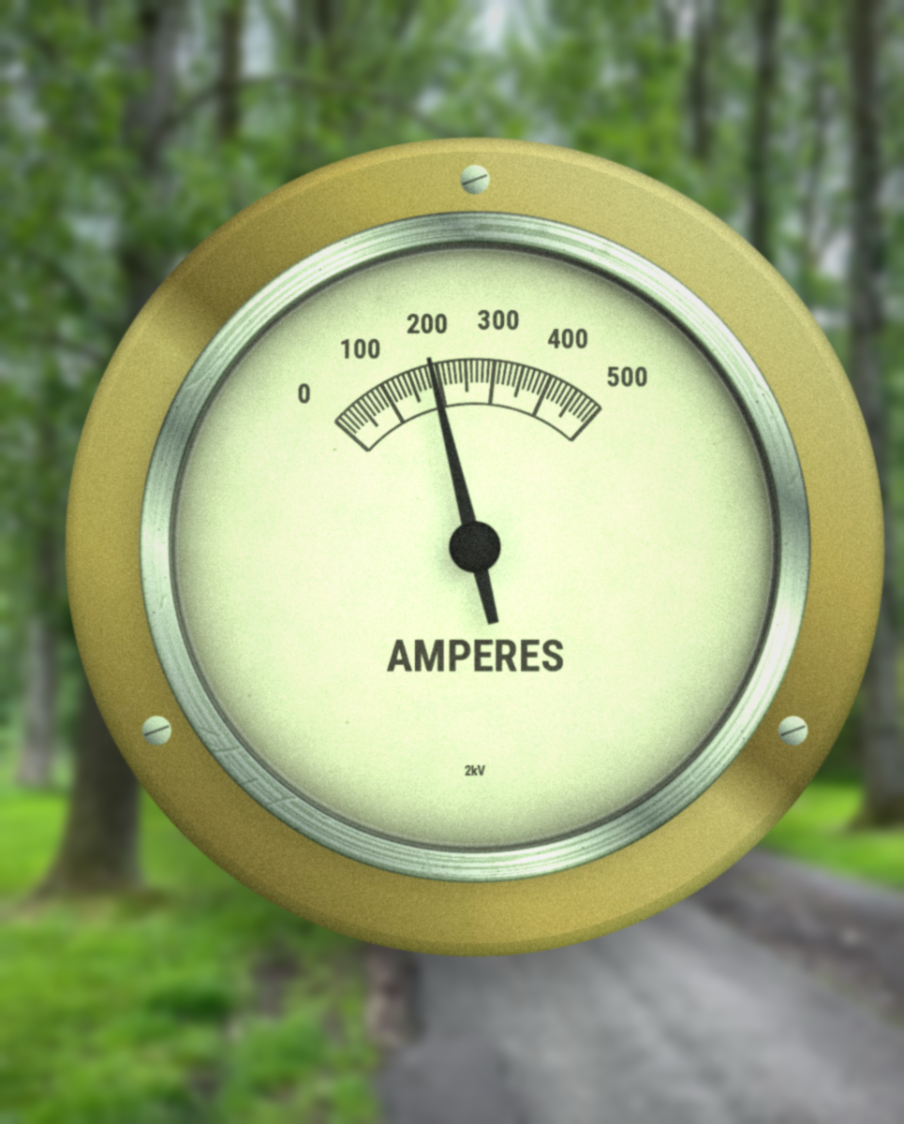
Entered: 190 A
